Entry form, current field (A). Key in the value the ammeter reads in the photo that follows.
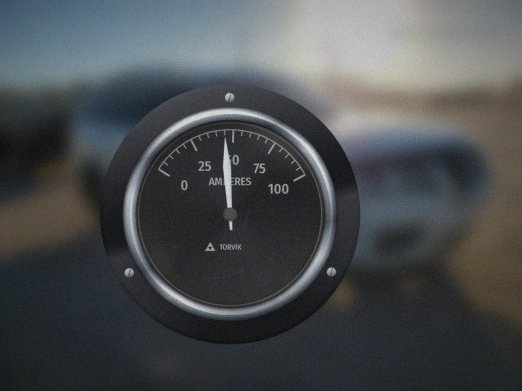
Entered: 45 A
